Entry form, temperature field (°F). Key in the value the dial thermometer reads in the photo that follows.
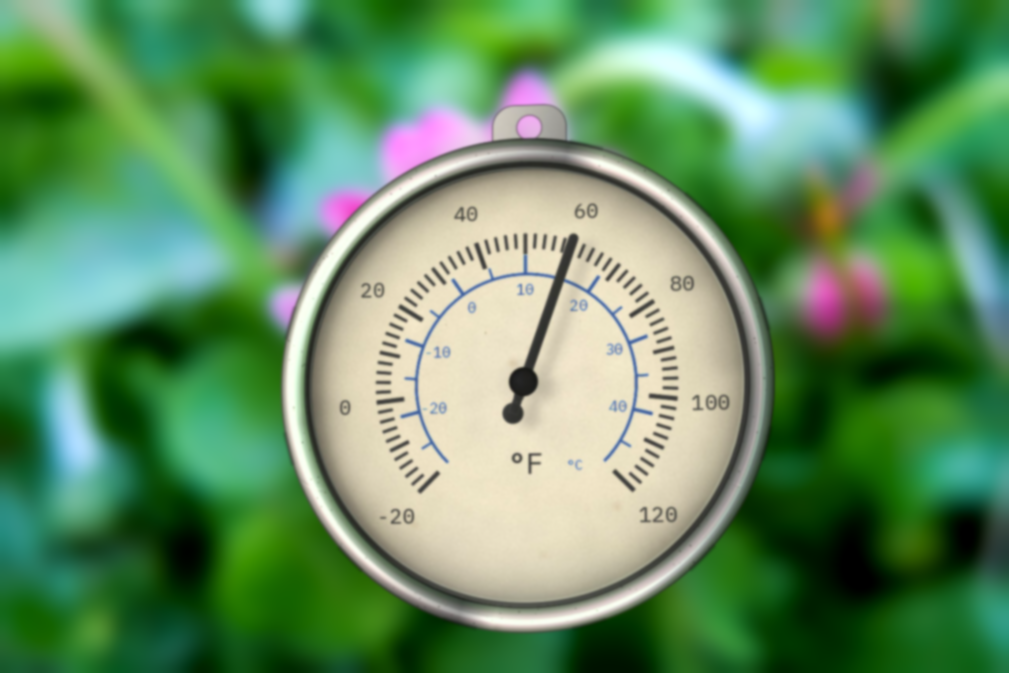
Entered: 60 °F
